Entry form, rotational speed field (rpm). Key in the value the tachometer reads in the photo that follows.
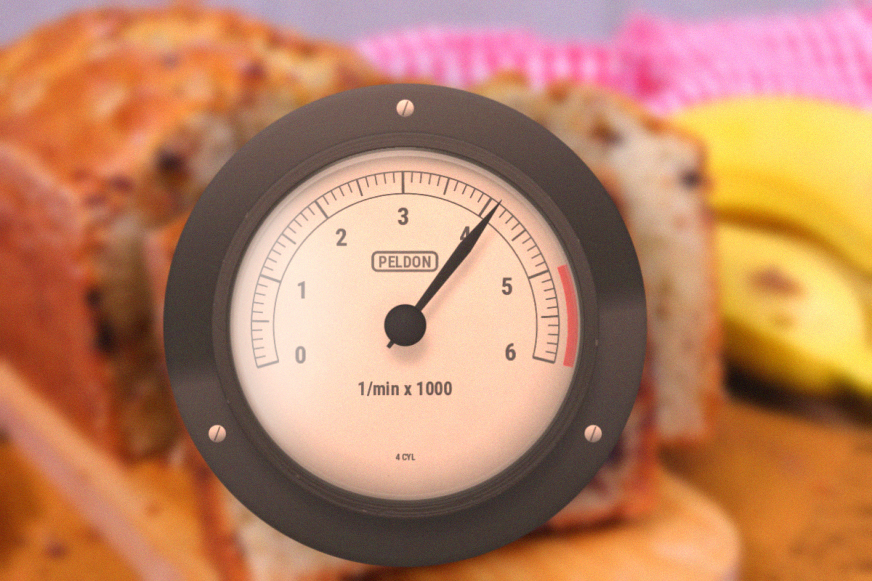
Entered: 4100 rpm
